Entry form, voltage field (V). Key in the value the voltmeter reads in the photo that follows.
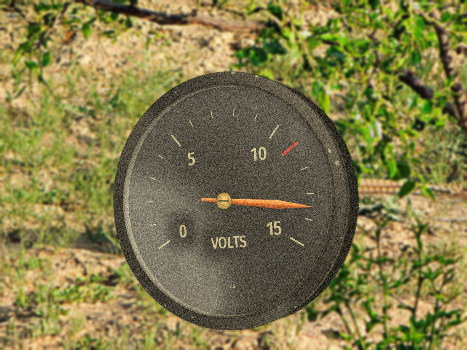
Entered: 13.5 V
